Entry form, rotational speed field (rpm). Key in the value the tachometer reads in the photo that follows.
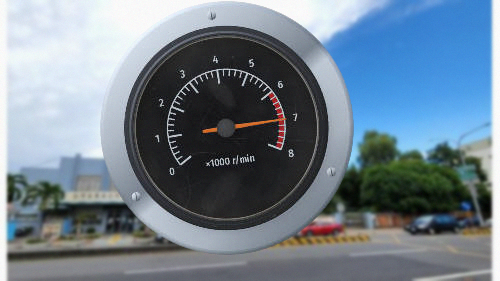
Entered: 7000 rpm
